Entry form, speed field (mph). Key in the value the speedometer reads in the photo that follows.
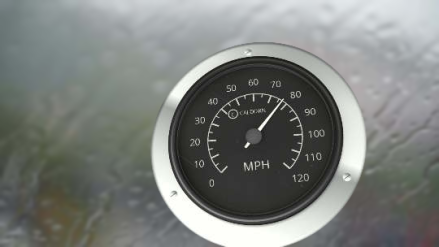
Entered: 77.5 mph
